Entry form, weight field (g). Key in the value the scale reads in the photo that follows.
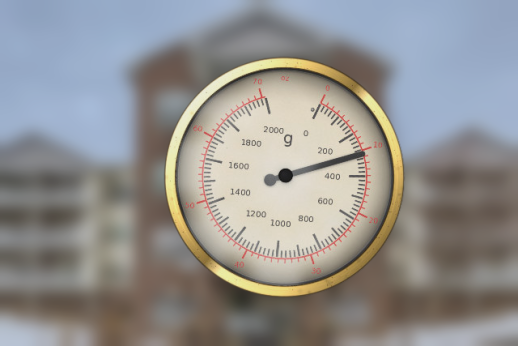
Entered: 300 g
